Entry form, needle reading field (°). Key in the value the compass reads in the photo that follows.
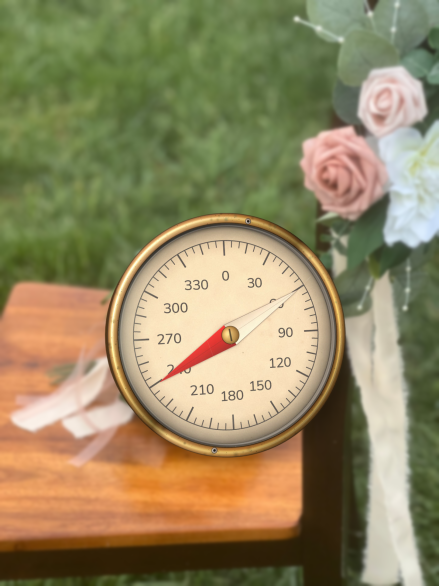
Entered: 240 °
